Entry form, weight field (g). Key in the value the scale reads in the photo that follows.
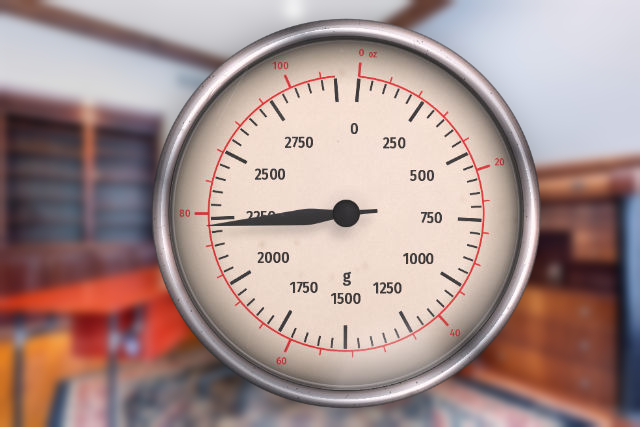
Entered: 2225 g
